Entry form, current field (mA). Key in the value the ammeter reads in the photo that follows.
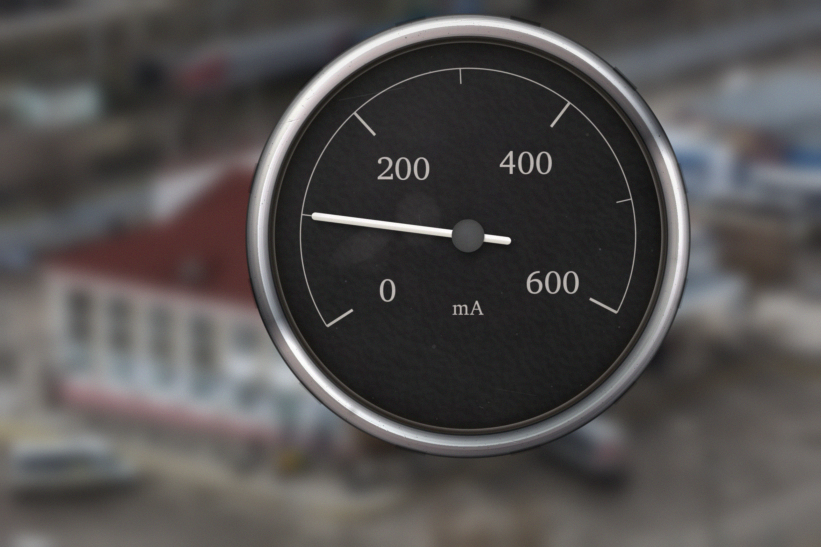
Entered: 100 mA
